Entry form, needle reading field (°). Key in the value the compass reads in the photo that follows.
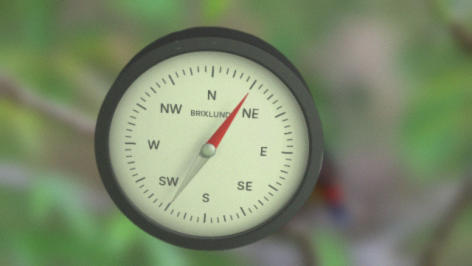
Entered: 30 °
